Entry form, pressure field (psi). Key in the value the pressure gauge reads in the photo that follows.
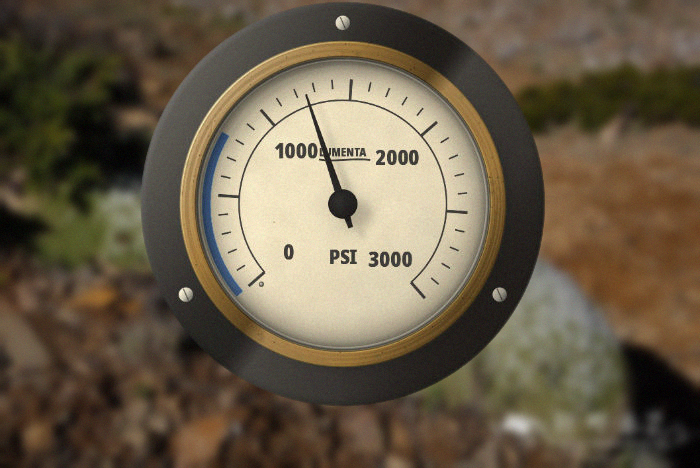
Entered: 1250 psi
